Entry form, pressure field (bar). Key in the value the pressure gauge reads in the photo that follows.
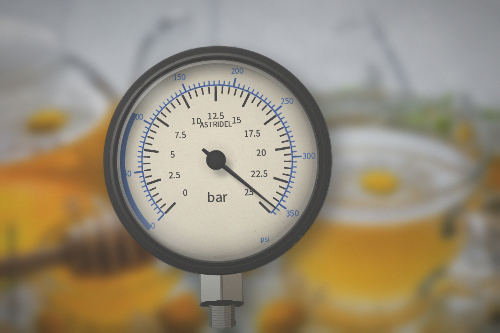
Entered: 24.5 bar
